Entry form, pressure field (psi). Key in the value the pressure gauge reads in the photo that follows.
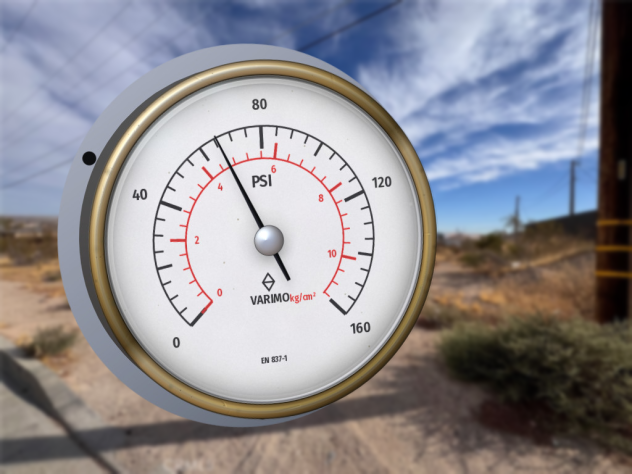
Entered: 65 psi
